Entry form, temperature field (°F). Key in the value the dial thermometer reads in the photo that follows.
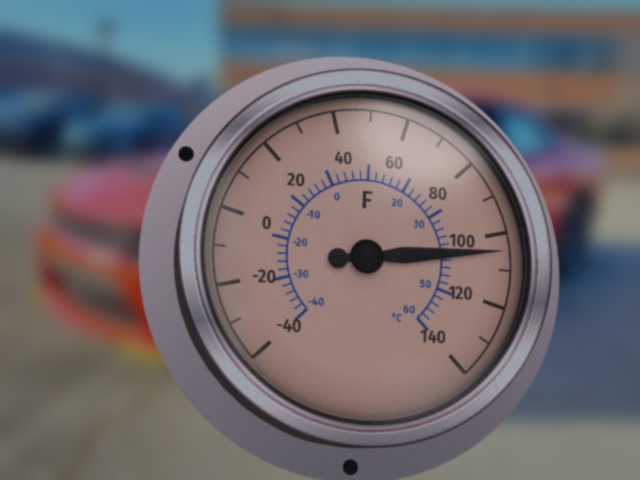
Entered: 105 °F
